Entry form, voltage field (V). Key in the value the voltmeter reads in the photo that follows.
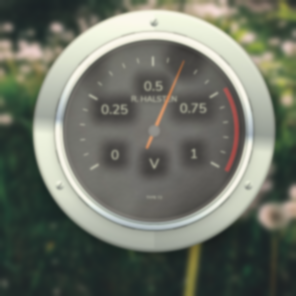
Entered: 0.6 V
